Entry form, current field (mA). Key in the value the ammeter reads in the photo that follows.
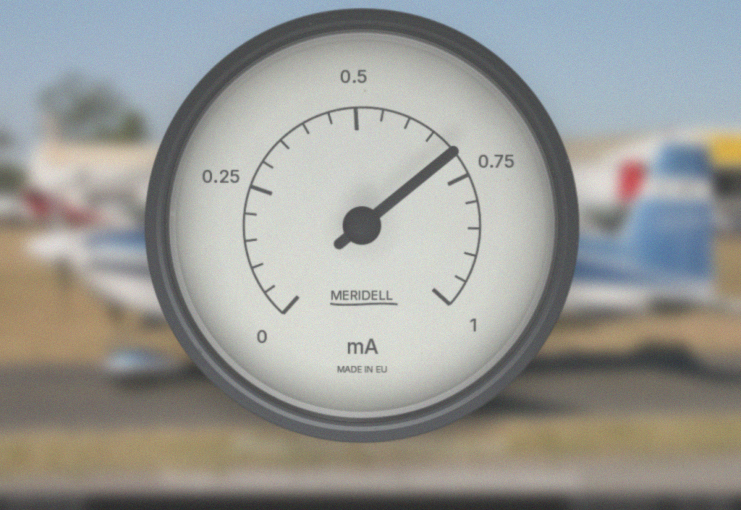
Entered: 0.7 mA
